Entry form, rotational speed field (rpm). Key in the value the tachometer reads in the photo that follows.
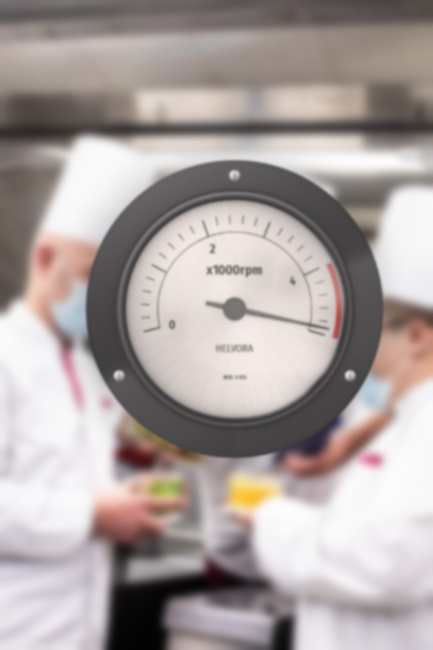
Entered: 4900 rpm
